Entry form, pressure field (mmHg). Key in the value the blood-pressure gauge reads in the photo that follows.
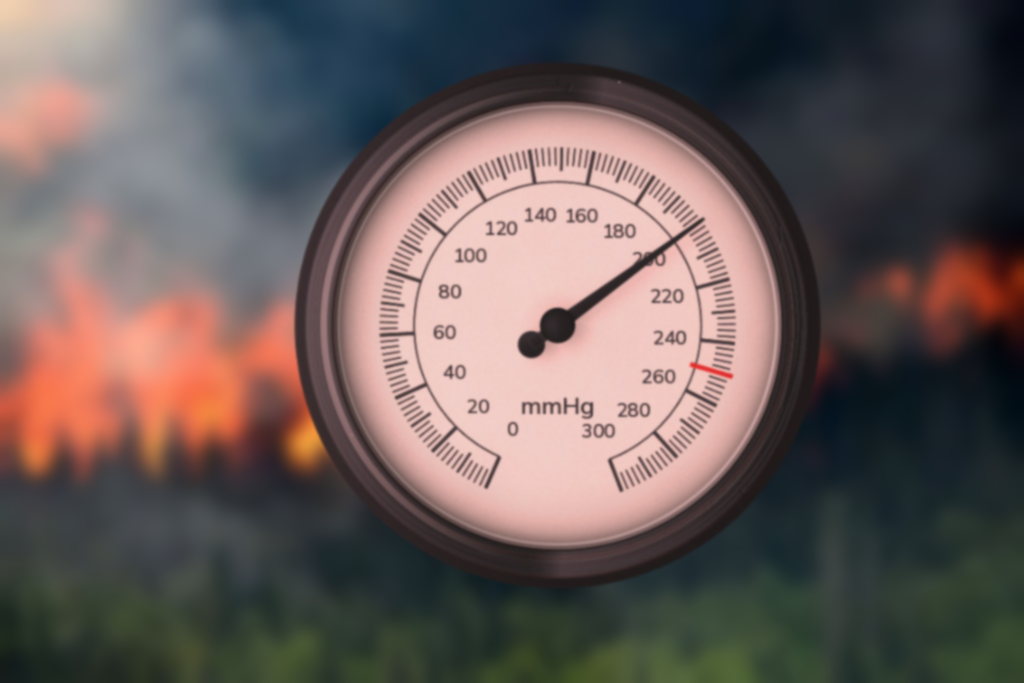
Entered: 200 mmHg
